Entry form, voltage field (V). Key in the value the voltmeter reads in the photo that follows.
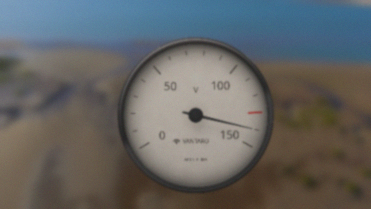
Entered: 140 V
